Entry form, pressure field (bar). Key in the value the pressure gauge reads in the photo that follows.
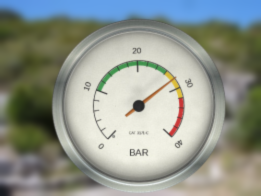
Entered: 28 bar
